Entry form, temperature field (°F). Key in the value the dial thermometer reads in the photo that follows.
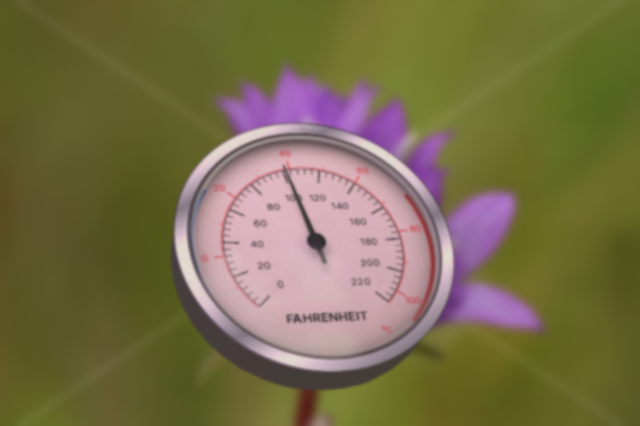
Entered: 100 °F
